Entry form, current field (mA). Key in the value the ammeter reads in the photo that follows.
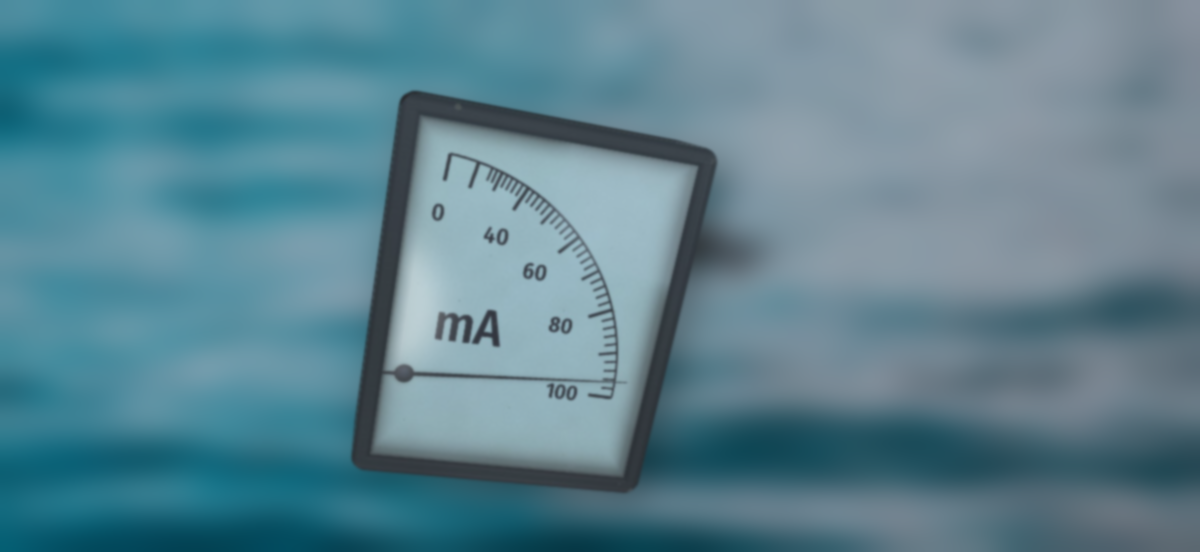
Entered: 96 mA
